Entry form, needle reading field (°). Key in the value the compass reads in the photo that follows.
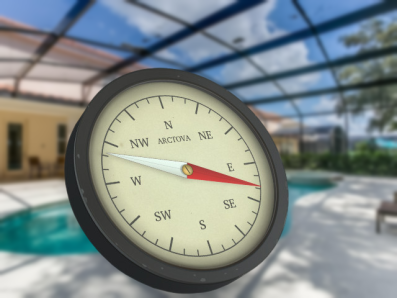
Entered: 110 °
